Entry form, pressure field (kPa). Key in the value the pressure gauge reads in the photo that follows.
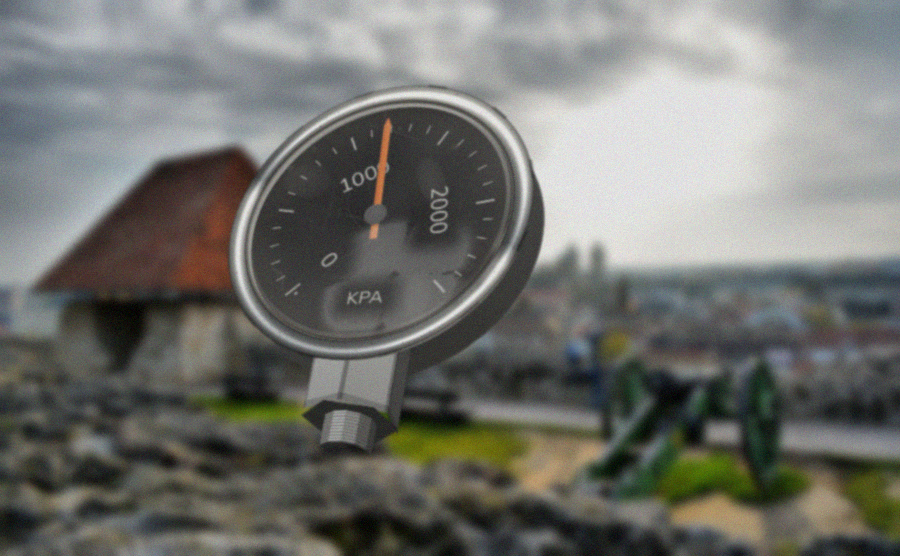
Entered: 1200 kPa
